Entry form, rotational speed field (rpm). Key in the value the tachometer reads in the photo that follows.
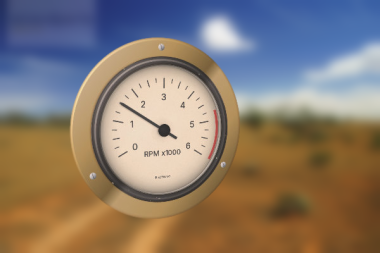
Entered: 1500 rpm
